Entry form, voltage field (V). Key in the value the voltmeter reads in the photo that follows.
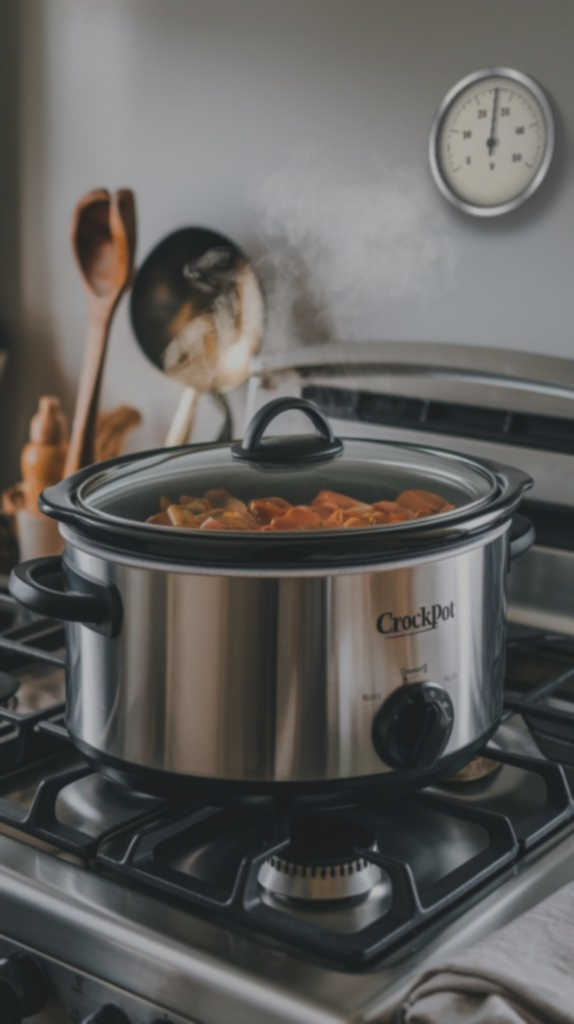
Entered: 26 V
